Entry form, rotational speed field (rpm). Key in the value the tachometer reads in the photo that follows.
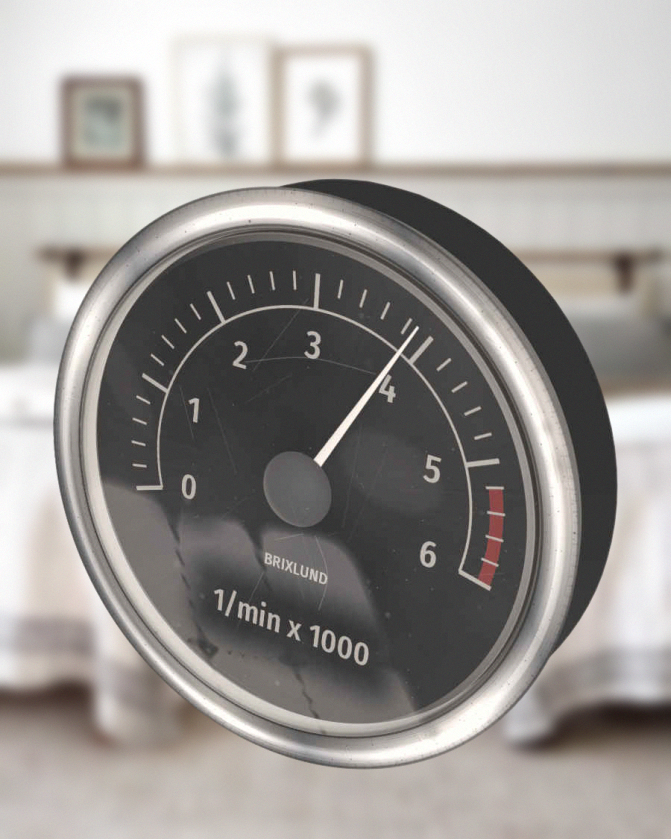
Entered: 3900 rpm
